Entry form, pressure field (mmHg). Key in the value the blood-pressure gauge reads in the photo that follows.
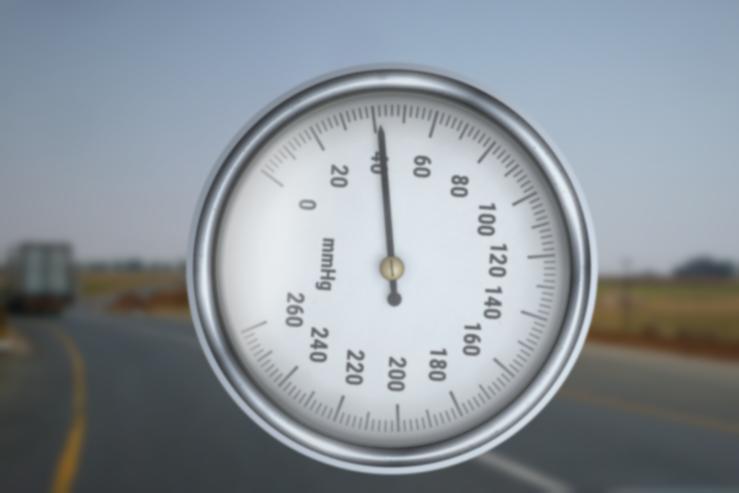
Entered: 42 mmHg
